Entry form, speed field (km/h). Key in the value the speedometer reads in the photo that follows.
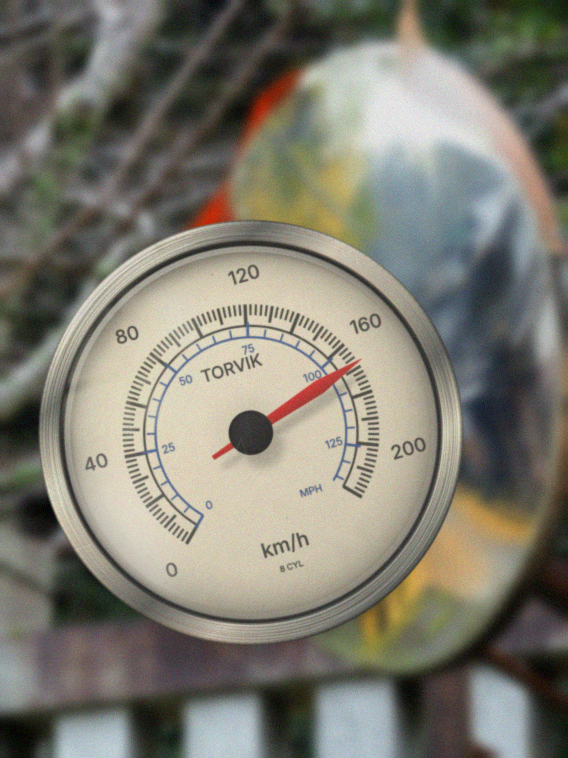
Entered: 168 km/h
